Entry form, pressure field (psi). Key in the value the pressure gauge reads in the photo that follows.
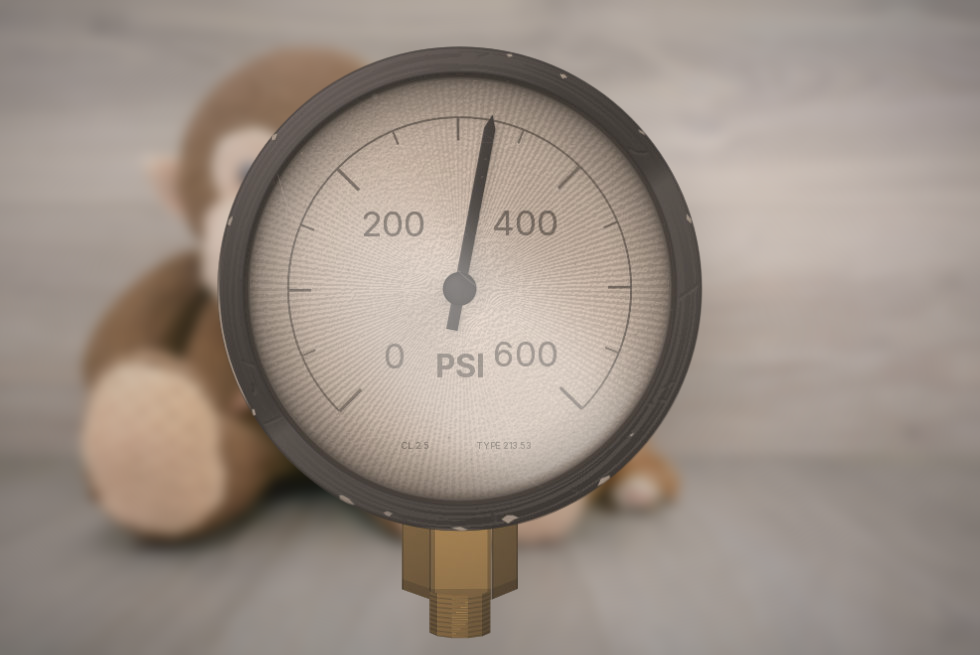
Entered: 325 psi
